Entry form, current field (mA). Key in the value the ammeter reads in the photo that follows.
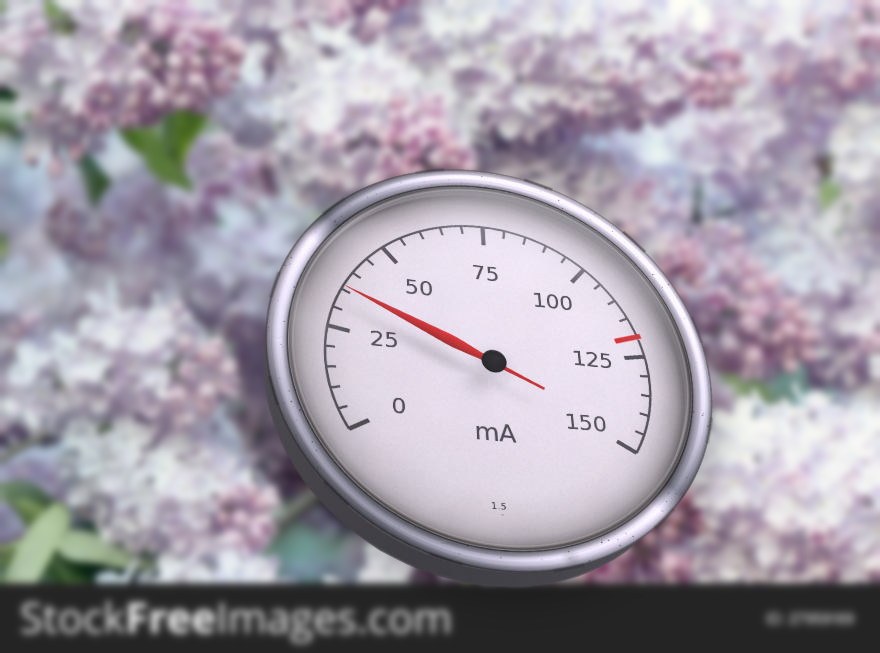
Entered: 35 mA
